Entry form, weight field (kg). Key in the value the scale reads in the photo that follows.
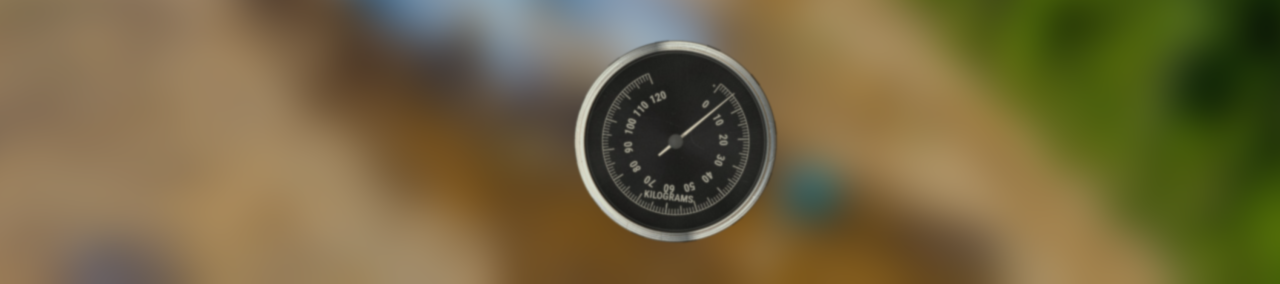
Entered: 5 kg
